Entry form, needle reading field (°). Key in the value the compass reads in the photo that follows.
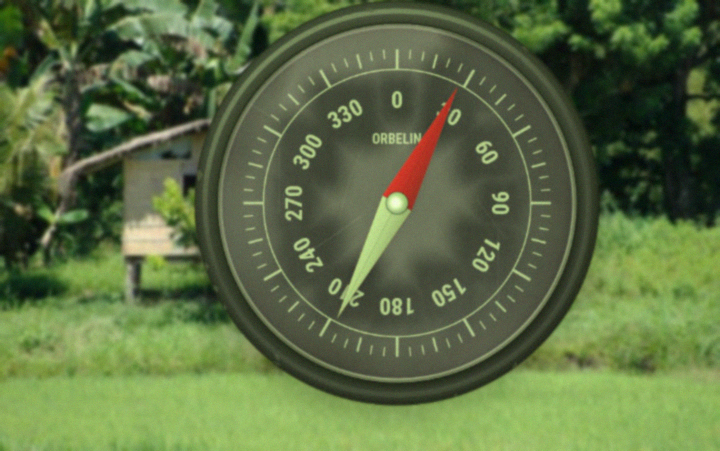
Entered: 27.5 °
